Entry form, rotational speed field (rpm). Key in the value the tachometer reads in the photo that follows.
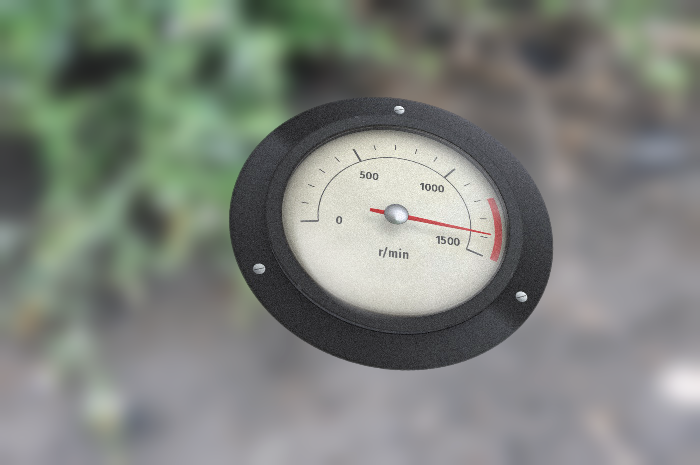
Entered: 1400 rpm
